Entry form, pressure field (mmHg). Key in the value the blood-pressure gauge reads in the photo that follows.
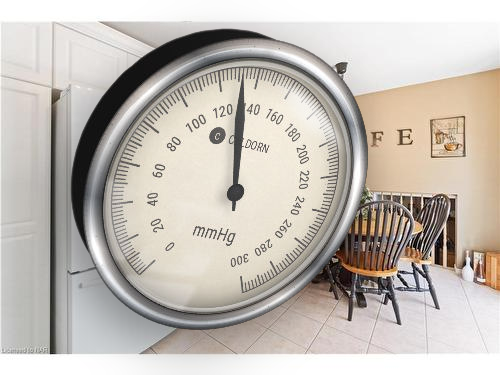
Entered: 130 mmHg
